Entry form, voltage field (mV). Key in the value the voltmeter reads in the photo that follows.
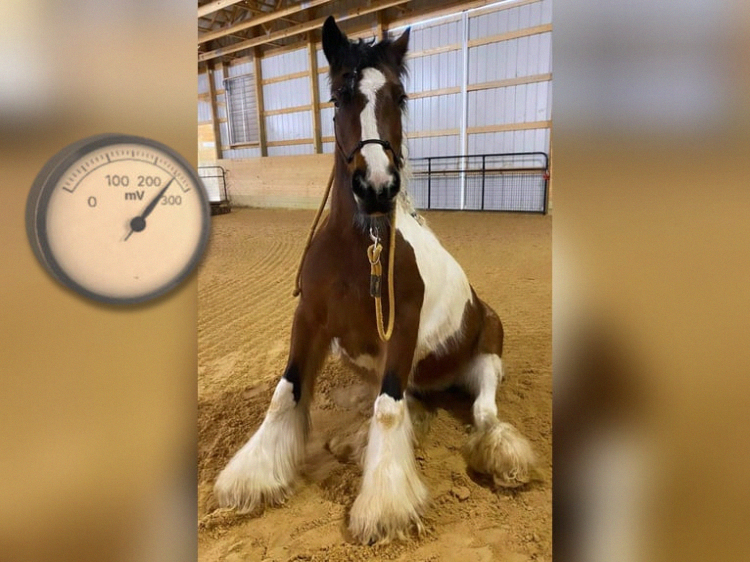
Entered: 250 mV
